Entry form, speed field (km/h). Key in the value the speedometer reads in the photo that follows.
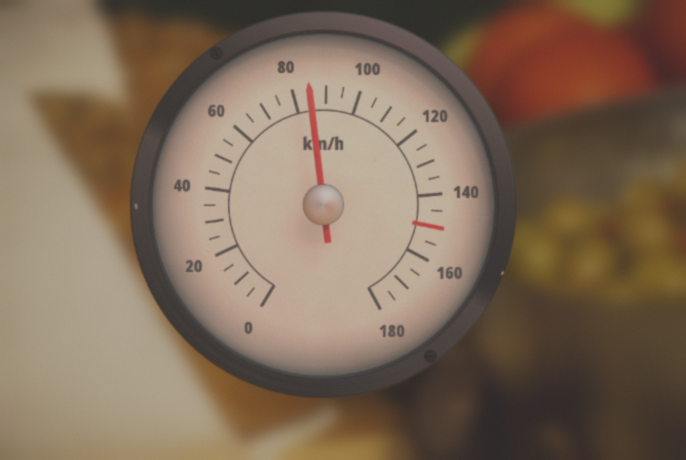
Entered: 85 km/h
